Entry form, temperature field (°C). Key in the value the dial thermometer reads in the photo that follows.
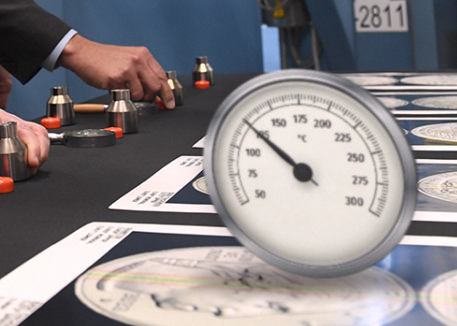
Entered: 125 °C
